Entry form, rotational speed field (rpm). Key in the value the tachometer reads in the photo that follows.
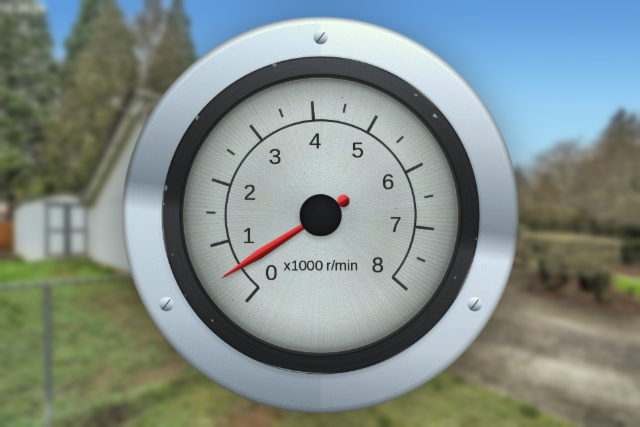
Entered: 500 rpm
